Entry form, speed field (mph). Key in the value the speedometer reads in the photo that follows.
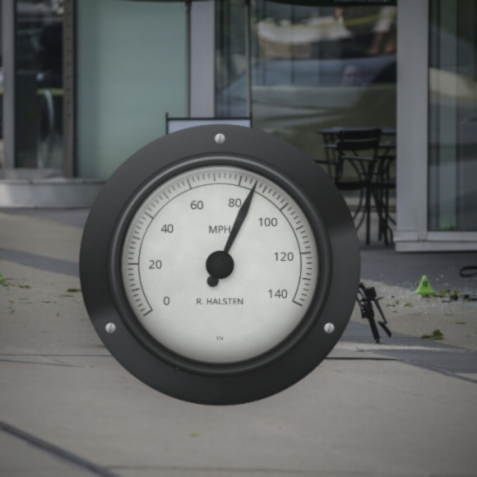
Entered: 86 mph
